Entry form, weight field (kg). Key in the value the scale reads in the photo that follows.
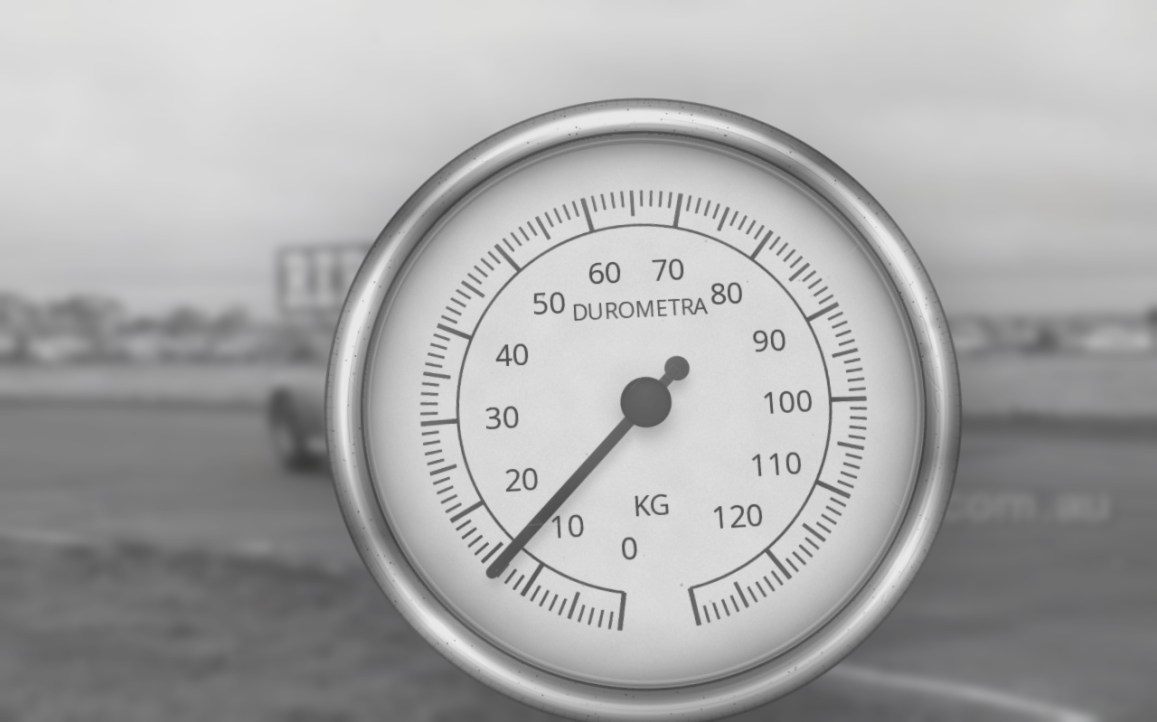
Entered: 13.5 kg
